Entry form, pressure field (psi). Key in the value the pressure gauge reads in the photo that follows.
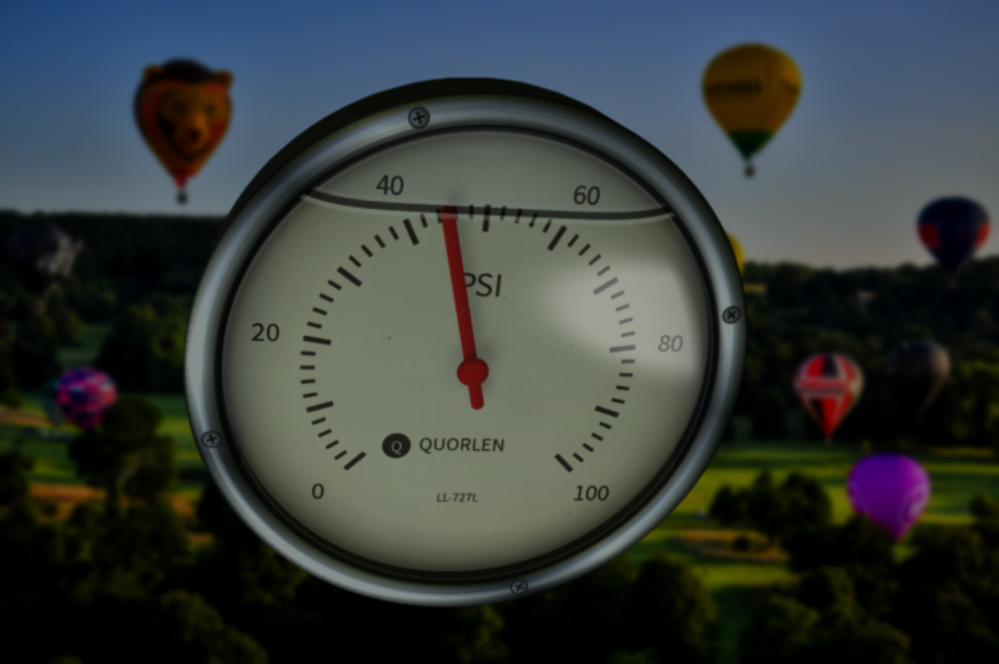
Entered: 45 psi
